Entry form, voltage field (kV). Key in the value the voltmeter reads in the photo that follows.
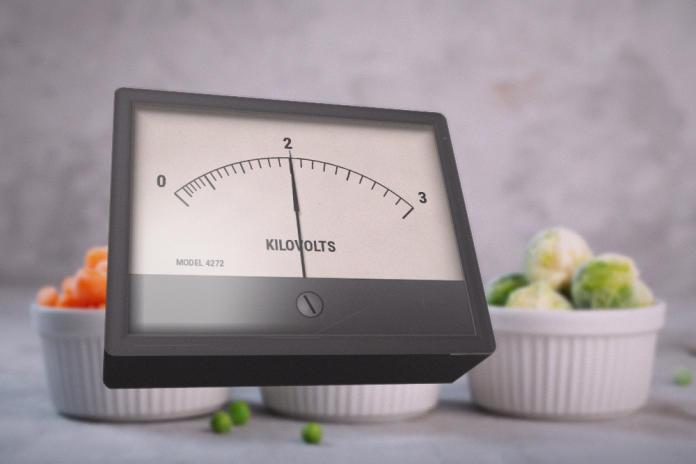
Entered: 2 kV
